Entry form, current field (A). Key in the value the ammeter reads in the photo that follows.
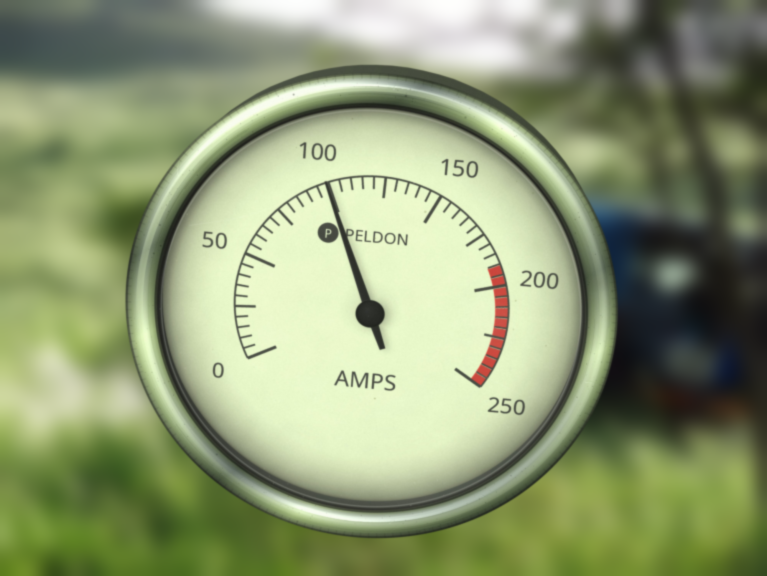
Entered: 100 A
